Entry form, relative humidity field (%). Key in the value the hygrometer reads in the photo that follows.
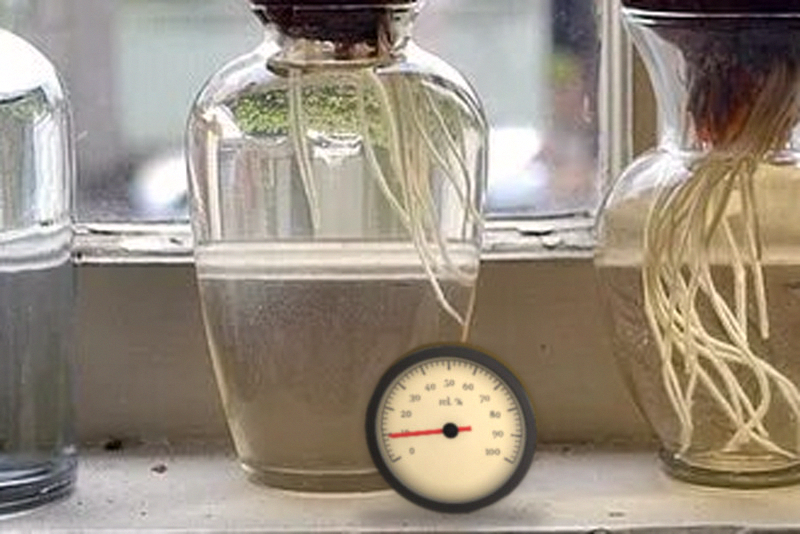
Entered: 10 %
